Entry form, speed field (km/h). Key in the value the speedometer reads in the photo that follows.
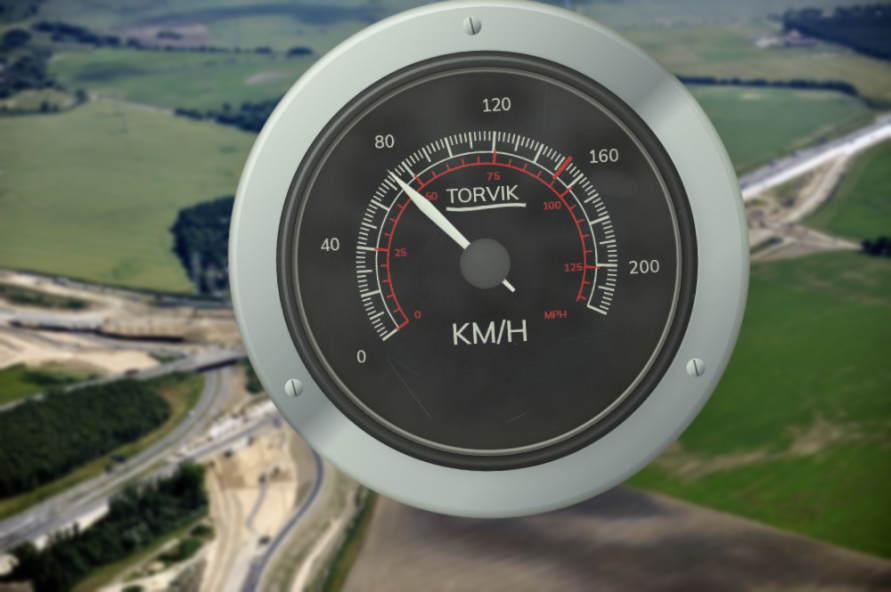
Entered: 74 km/h
